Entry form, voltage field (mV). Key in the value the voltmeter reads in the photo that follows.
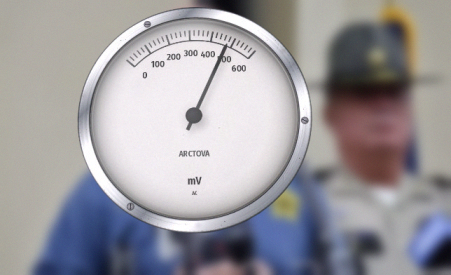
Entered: 480 mV
